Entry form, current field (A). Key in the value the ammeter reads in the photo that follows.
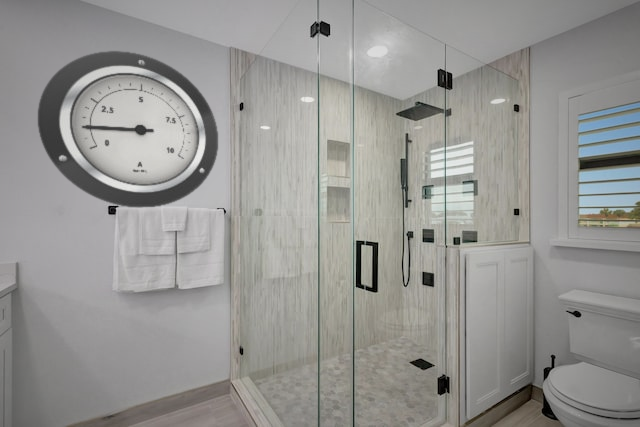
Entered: 1 A
